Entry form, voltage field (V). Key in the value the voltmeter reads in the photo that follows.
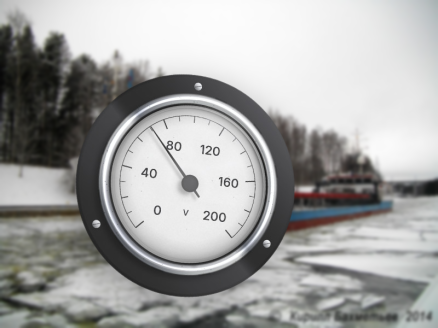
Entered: 70 V
